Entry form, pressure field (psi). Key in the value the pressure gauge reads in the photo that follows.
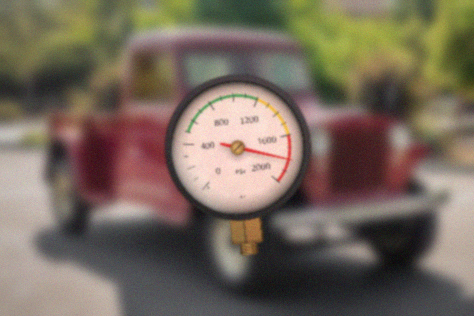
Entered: 1800 psi
